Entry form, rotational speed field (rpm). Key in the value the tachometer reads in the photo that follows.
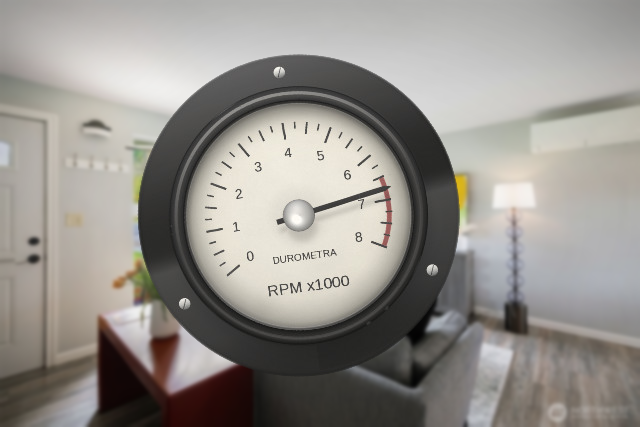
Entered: 6750 rpm
